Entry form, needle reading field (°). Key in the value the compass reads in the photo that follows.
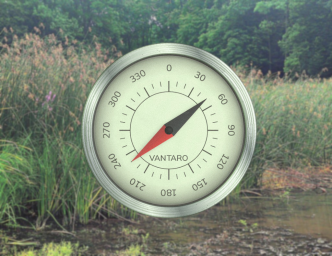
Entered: 230 °
